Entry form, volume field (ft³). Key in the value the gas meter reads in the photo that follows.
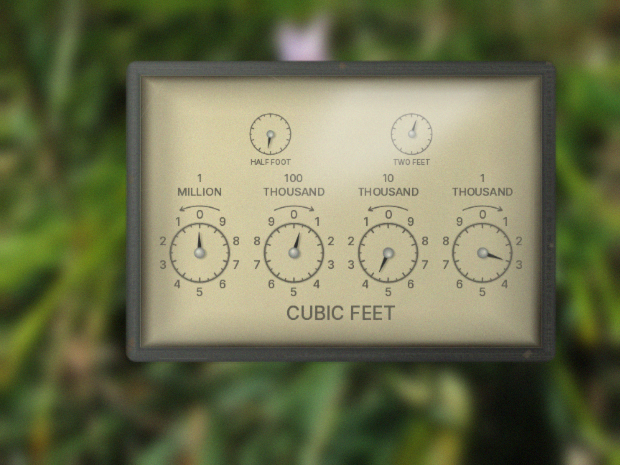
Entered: 4300 ft³
